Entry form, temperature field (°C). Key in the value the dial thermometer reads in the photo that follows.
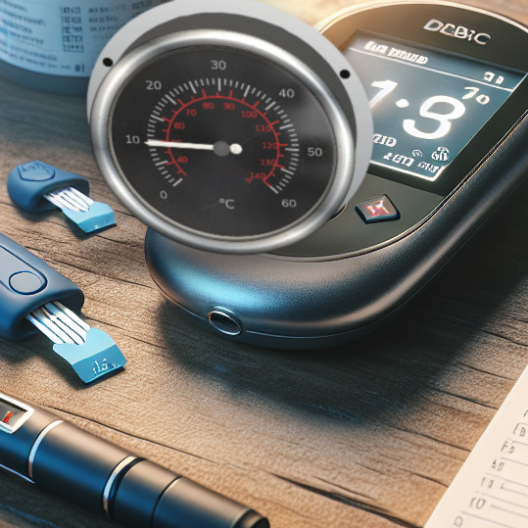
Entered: 10 °C
